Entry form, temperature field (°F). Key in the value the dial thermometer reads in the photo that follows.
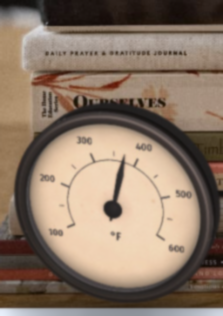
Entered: 375 °F
